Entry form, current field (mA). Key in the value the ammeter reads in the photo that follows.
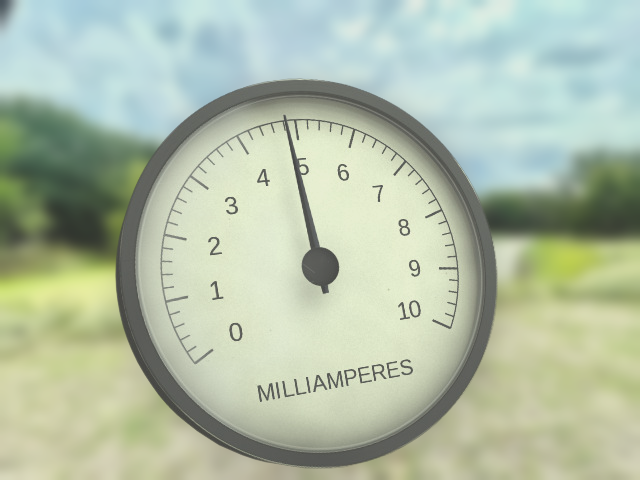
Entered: 4.8 mA
